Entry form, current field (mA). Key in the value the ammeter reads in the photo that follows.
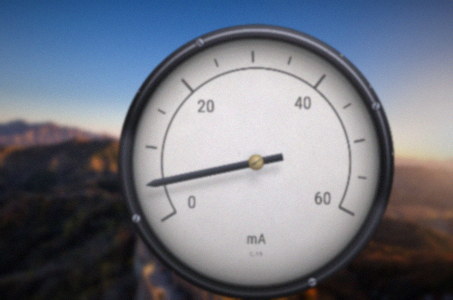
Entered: 5 mA
